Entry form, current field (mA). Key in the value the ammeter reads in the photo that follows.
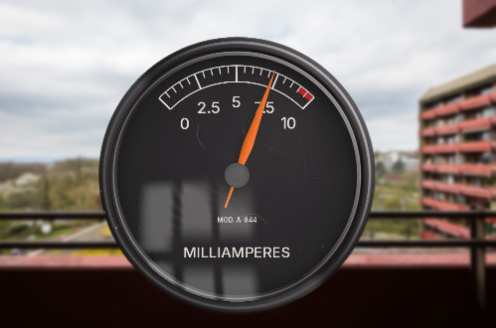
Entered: 7.25 mA
